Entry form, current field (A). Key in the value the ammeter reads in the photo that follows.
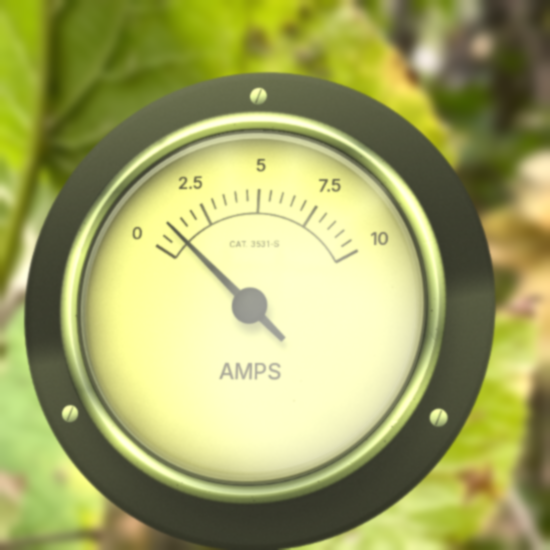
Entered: 1 A
